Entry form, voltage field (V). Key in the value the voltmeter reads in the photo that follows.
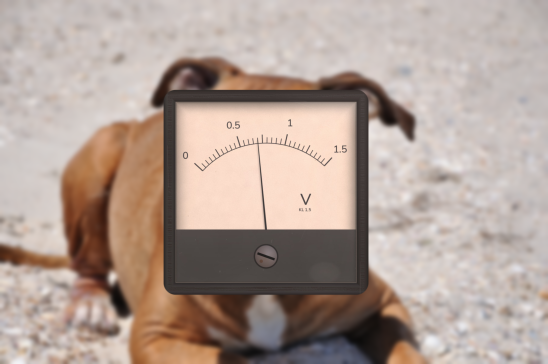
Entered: 0.7 V
